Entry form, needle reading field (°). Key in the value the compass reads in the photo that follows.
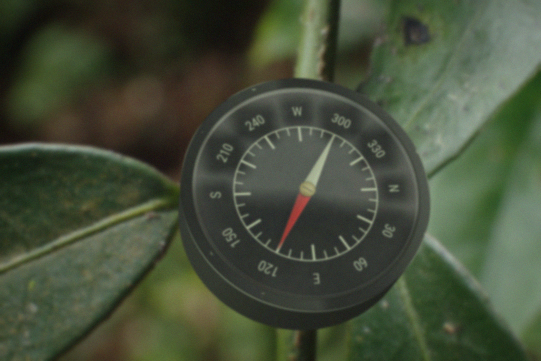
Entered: 120 °
